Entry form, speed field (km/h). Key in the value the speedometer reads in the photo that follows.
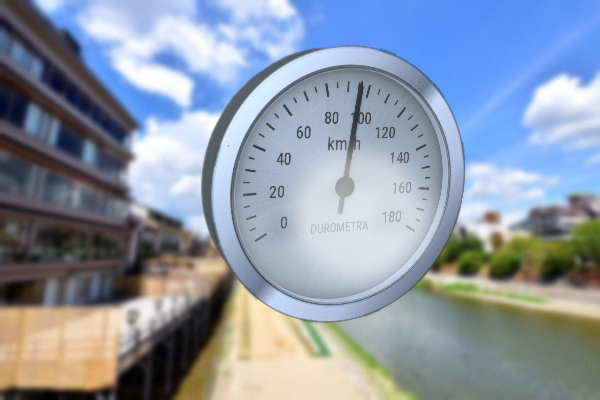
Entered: 95 km/h
